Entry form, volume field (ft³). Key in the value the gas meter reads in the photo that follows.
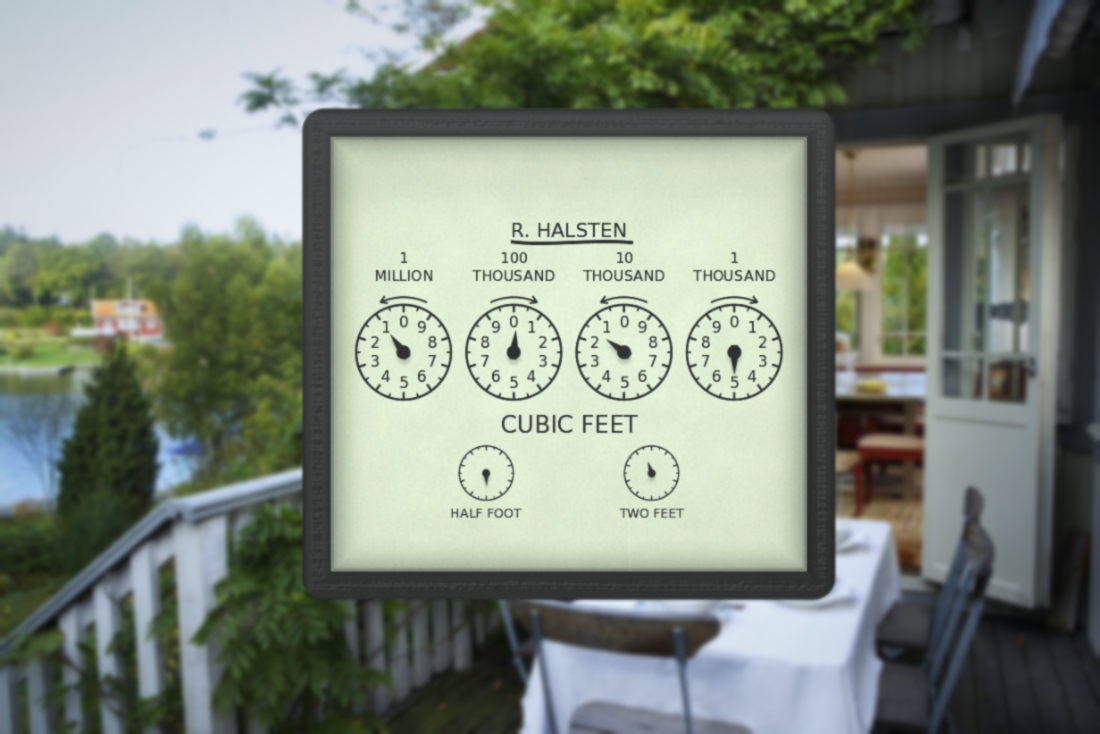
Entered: 101500 ft³
